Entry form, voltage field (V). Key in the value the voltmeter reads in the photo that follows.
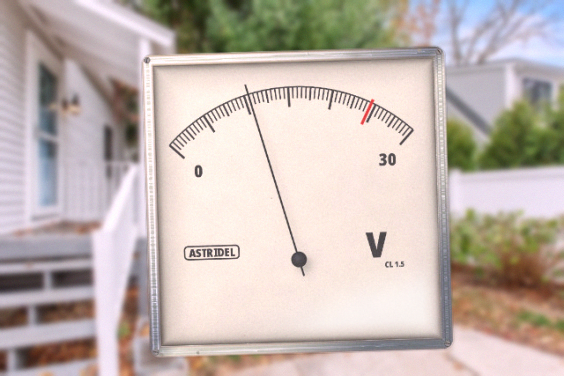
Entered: 10.5 V
